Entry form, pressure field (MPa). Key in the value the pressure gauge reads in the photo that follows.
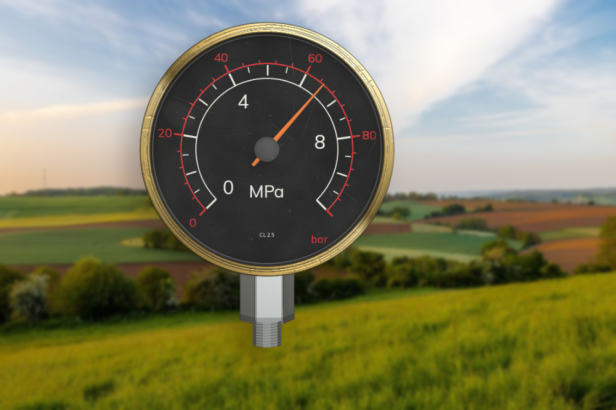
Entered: 6.5 MPa
